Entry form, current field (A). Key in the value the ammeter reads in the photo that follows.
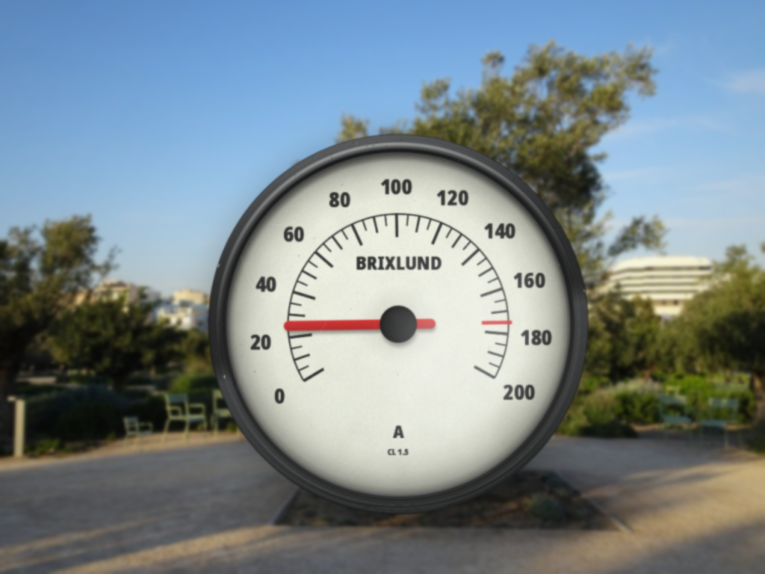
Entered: 25 A
